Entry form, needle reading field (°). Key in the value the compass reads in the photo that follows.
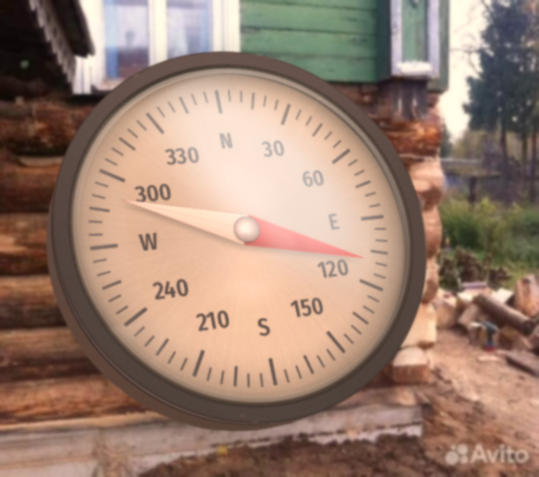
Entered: 110 °
